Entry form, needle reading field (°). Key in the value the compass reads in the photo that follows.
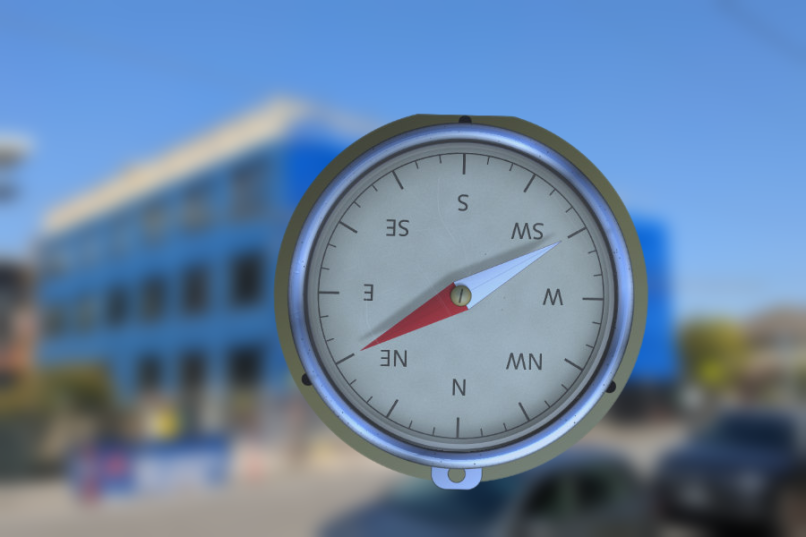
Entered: 60 °
